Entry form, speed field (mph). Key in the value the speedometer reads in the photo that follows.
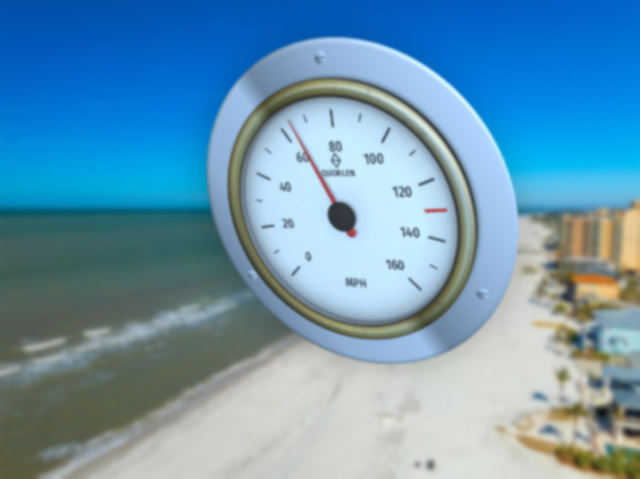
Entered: 65 mph
